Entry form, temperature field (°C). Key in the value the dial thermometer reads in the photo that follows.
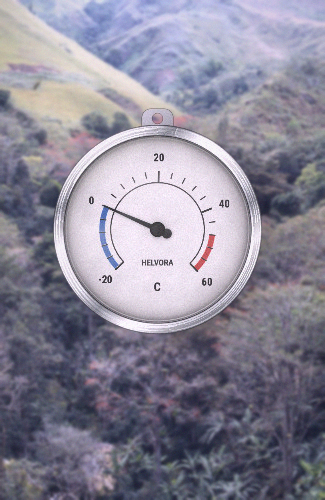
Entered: 0 °C
